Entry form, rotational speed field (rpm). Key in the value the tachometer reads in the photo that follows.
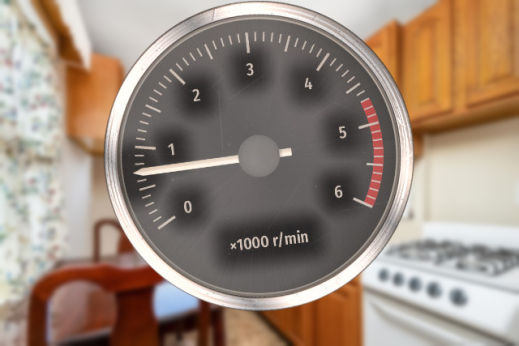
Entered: 700 rpm
